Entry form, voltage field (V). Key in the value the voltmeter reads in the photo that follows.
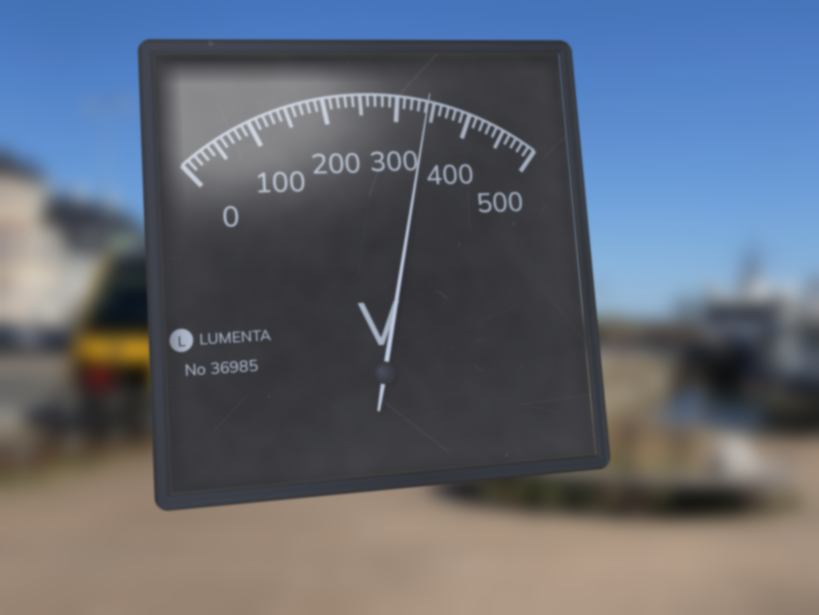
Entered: 340 V
